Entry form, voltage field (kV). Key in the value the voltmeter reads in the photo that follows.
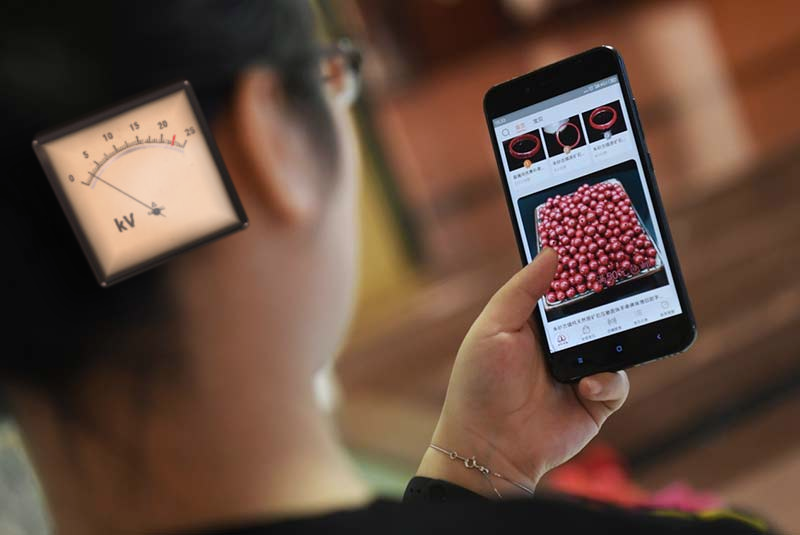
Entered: 2.5 kV
